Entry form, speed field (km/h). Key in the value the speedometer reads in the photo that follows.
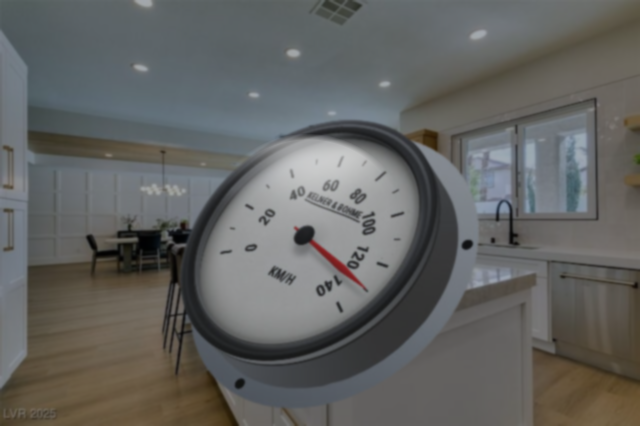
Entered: 130 km/h
